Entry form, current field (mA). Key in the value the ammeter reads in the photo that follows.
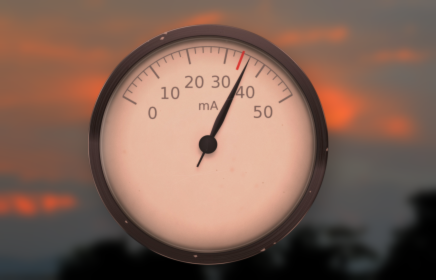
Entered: 36 mA
